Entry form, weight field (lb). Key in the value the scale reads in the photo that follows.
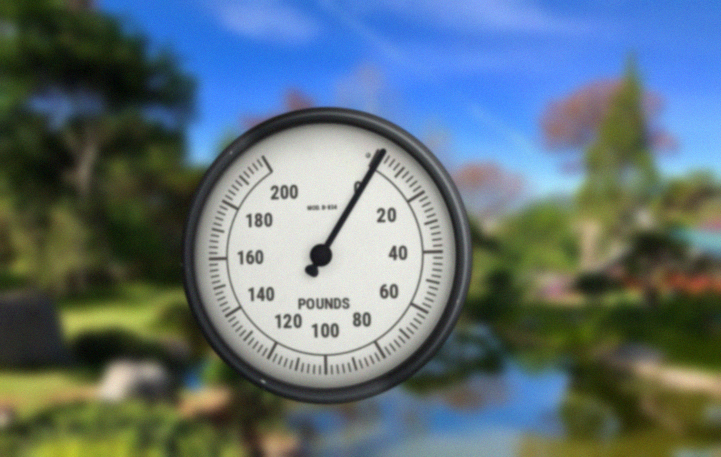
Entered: 2 lb
